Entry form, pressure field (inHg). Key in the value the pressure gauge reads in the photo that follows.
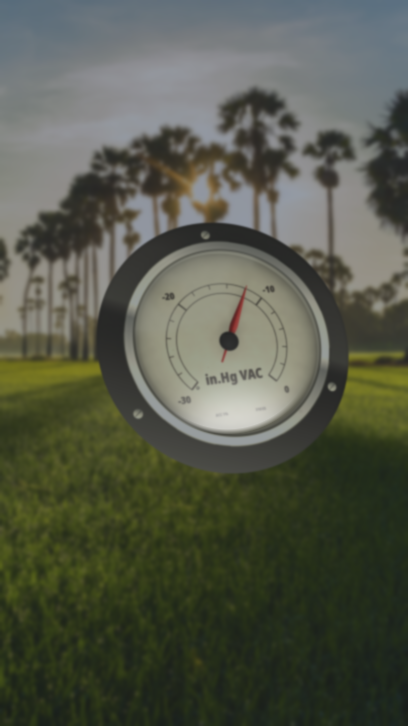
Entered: -12 inHg
